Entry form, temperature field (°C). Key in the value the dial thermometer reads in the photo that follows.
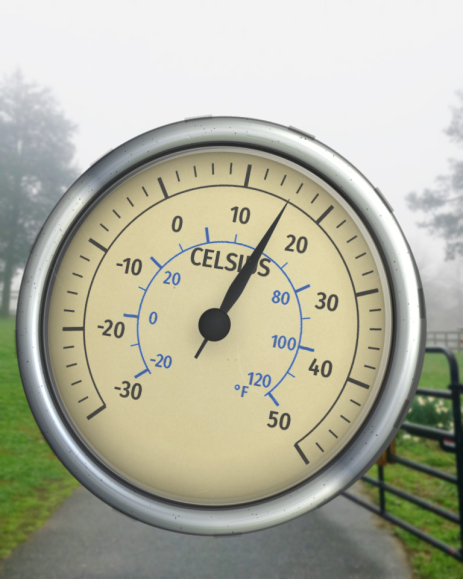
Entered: 16 °C
